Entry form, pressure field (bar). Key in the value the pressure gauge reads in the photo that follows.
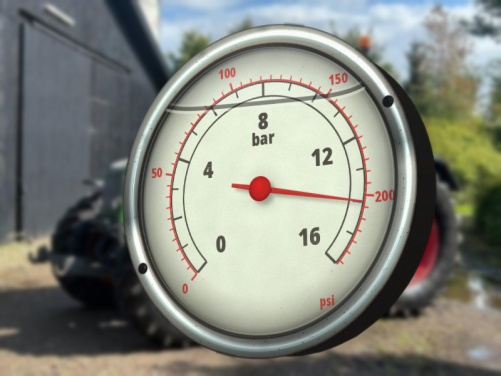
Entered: 14 bar
